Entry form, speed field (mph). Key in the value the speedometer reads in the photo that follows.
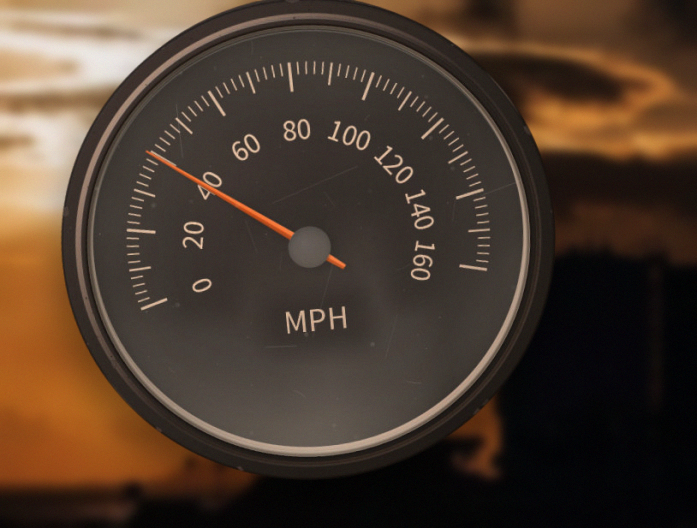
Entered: 40 mph
